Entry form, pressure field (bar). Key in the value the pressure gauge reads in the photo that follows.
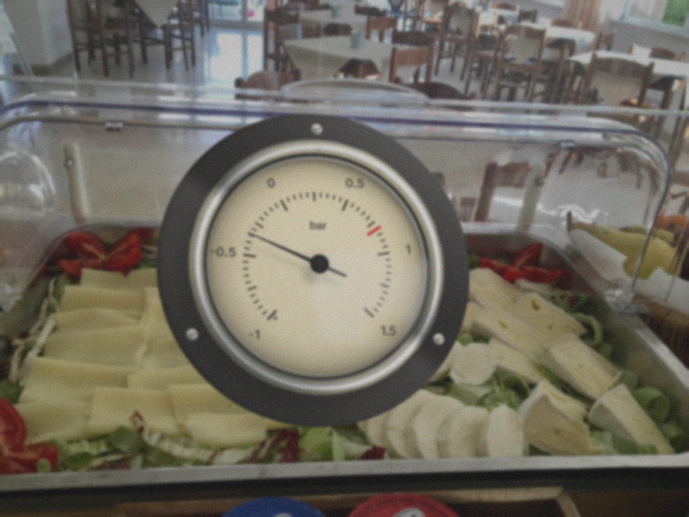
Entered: -0.35 bar
